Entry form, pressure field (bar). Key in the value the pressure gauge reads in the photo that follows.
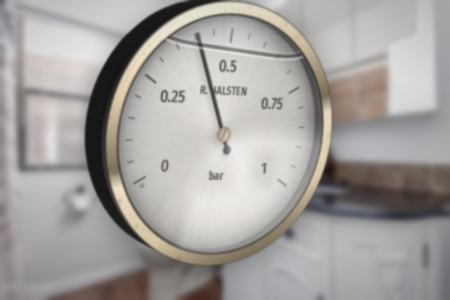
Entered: 0.4 bar
